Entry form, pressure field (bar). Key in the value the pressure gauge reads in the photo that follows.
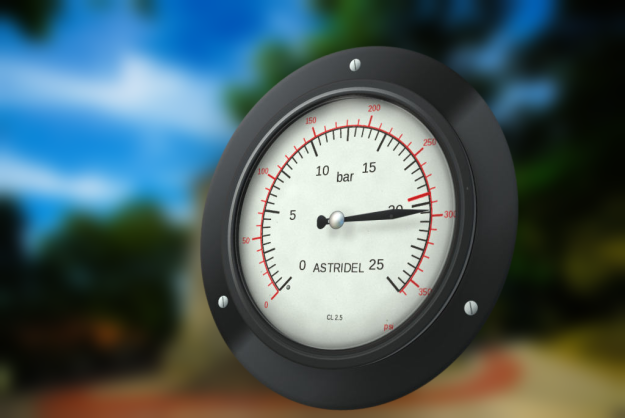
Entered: 20.5 bar
